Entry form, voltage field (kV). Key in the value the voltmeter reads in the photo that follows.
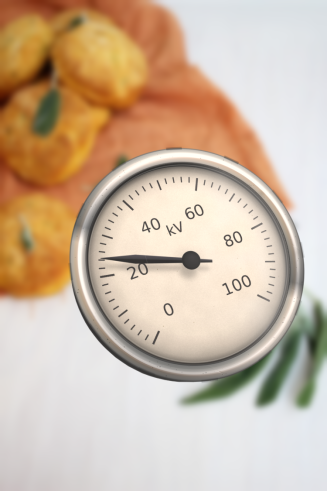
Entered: 24 kV
